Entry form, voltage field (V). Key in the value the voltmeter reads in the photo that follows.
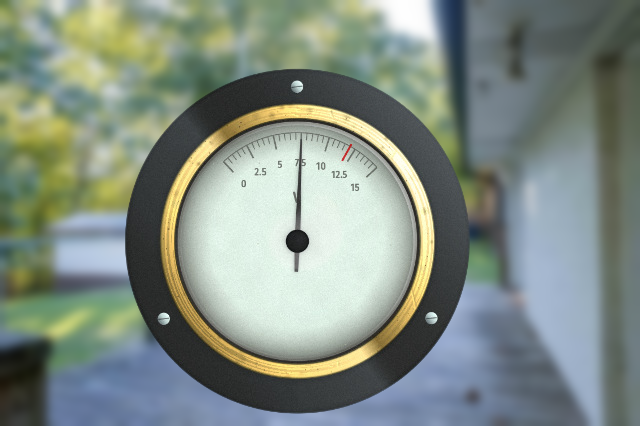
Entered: 7.5 V
